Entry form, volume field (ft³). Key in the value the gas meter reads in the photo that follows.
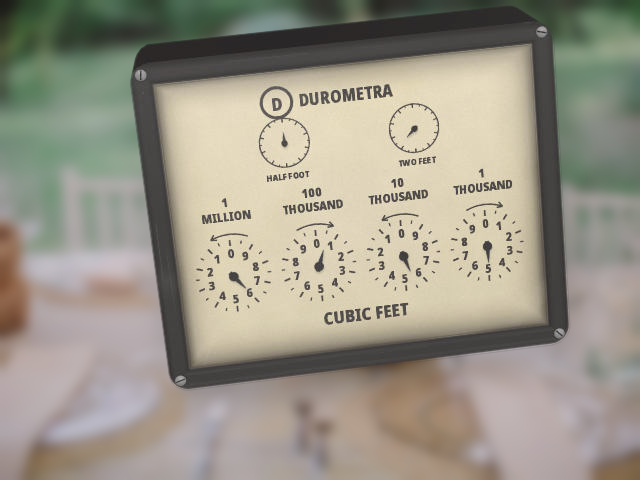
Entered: 605500 ft³
